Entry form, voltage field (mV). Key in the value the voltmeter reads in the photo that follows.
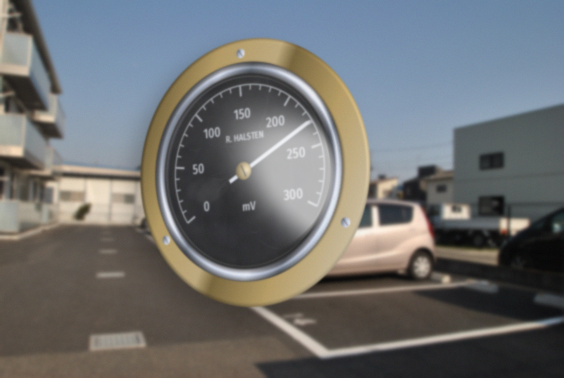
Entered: 230 mV
